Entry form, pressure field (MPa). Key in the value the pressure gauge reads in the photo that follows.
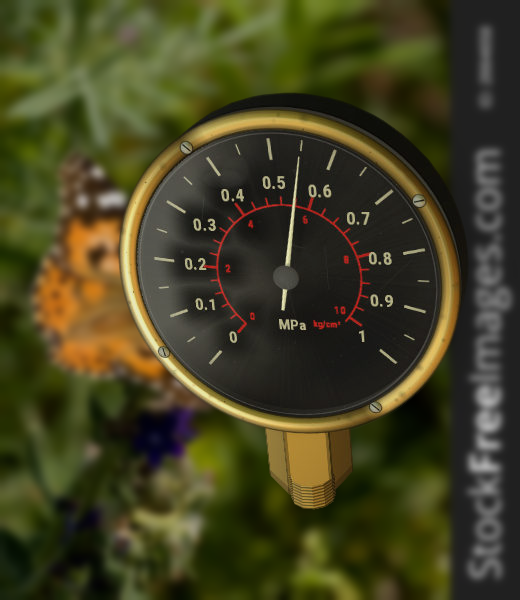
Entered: 0.55 MPa
